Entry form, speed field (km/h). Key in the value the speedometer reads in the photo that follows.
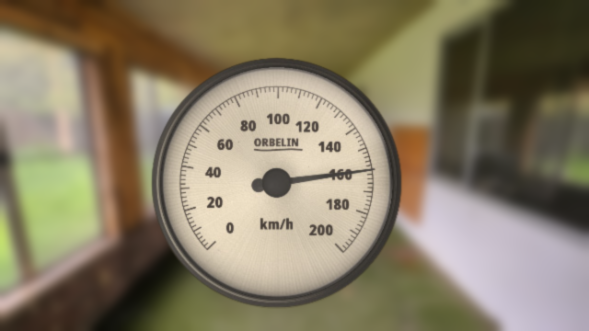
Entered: 160 km/h
